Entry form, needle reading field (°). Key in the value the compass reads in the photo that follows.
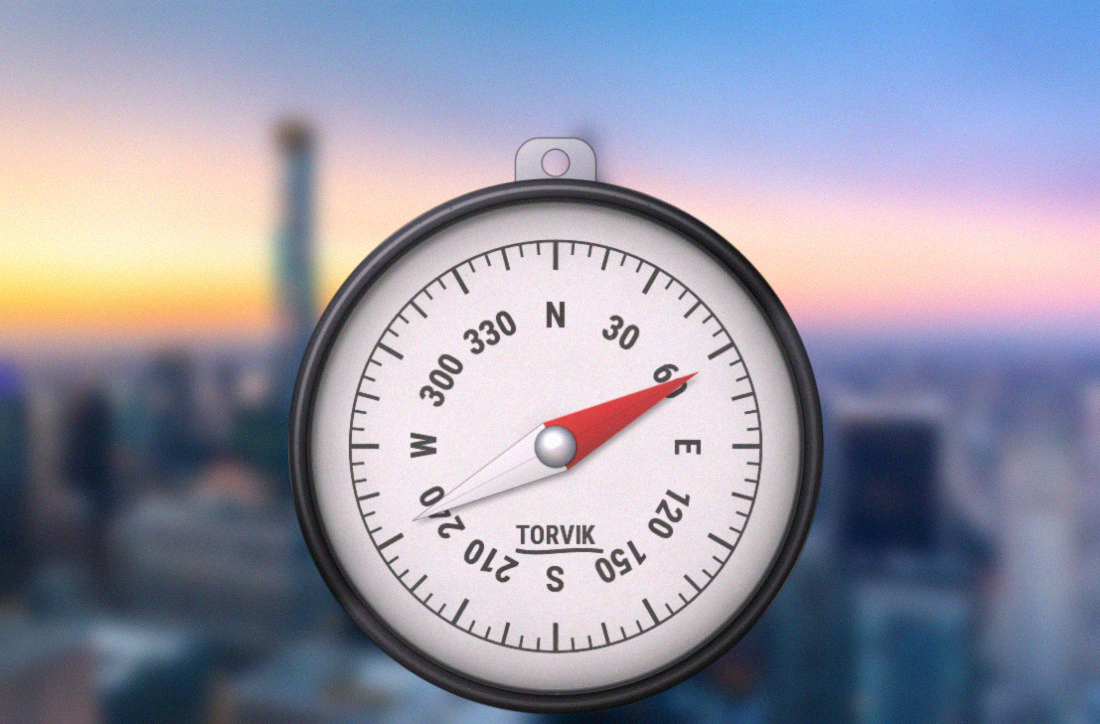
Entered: 62.5 °
